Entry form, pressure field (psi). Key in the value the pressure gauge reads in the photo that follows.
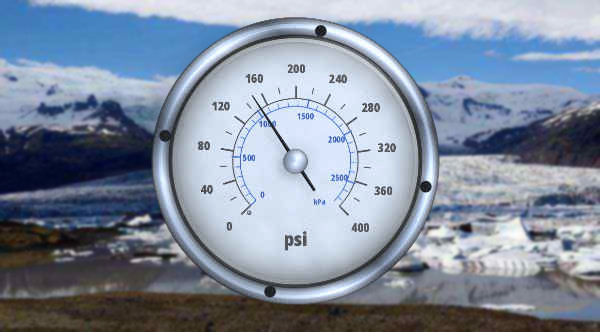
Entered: 150 psi
